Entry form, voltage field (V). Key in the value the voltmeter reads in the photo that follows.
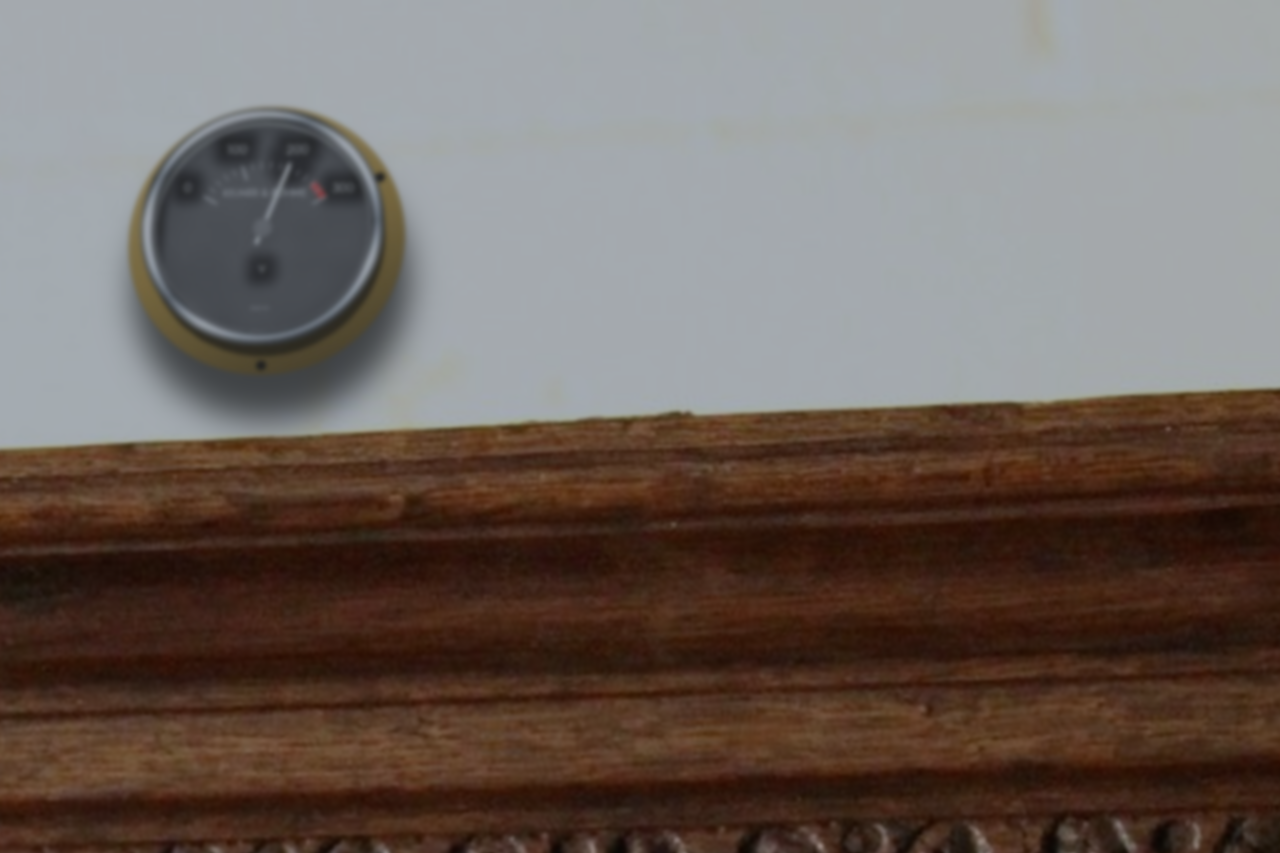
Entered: 200 V
